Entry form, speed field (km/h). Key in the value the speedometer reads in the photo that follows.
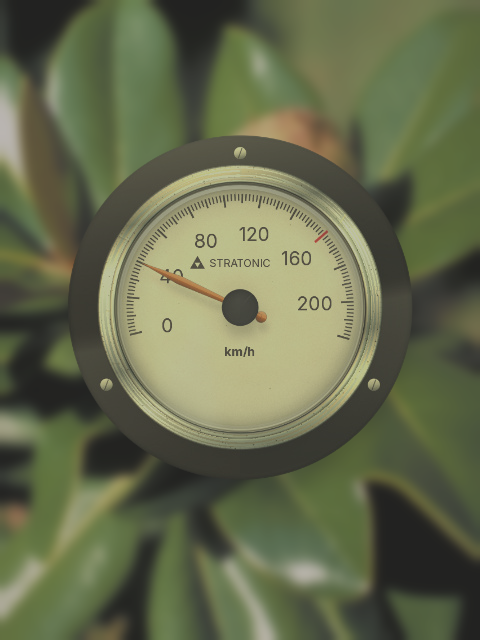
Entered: 40 km/h
